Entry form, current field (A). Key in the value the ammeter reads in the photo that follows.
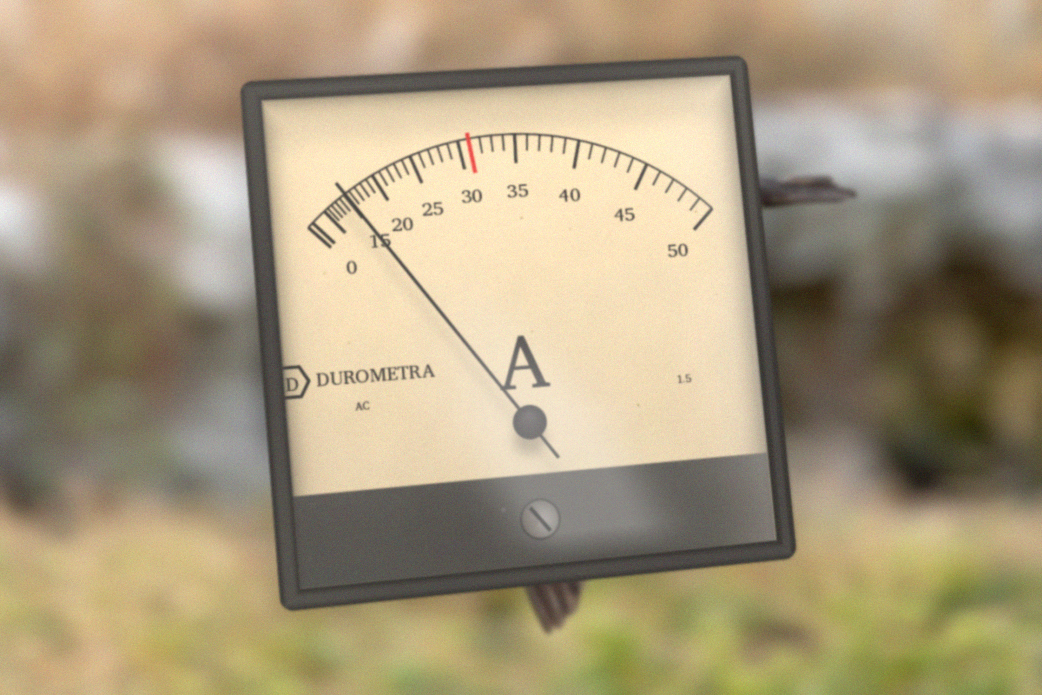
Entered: 15 A
